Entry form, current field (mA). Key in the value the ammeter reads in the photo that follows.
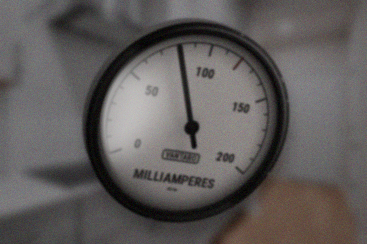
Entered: 80 mA
